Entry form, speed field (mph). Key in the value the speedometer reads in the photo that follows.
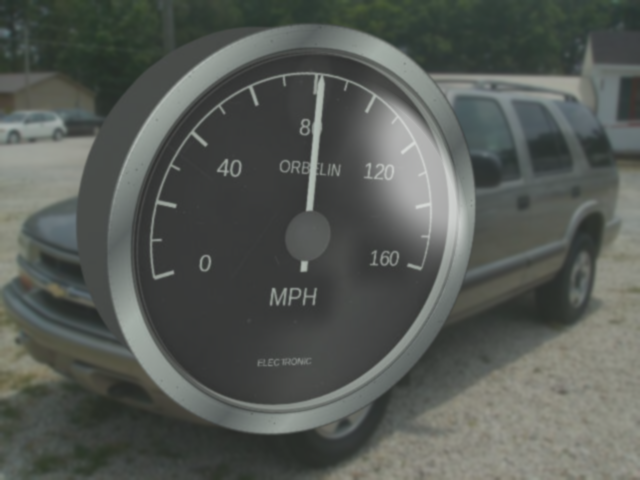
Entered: 80 mph
